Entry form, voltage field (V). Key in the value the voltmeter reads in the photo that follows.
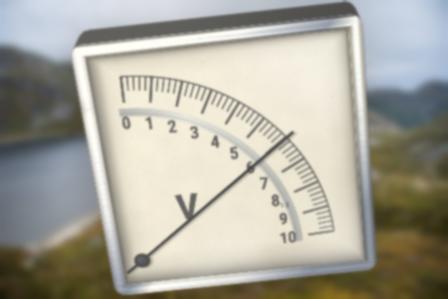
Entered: 6 V
